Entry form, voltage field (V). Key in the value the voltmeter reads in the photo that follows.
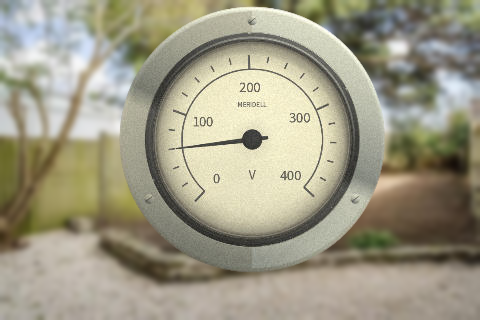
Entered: 60 V
